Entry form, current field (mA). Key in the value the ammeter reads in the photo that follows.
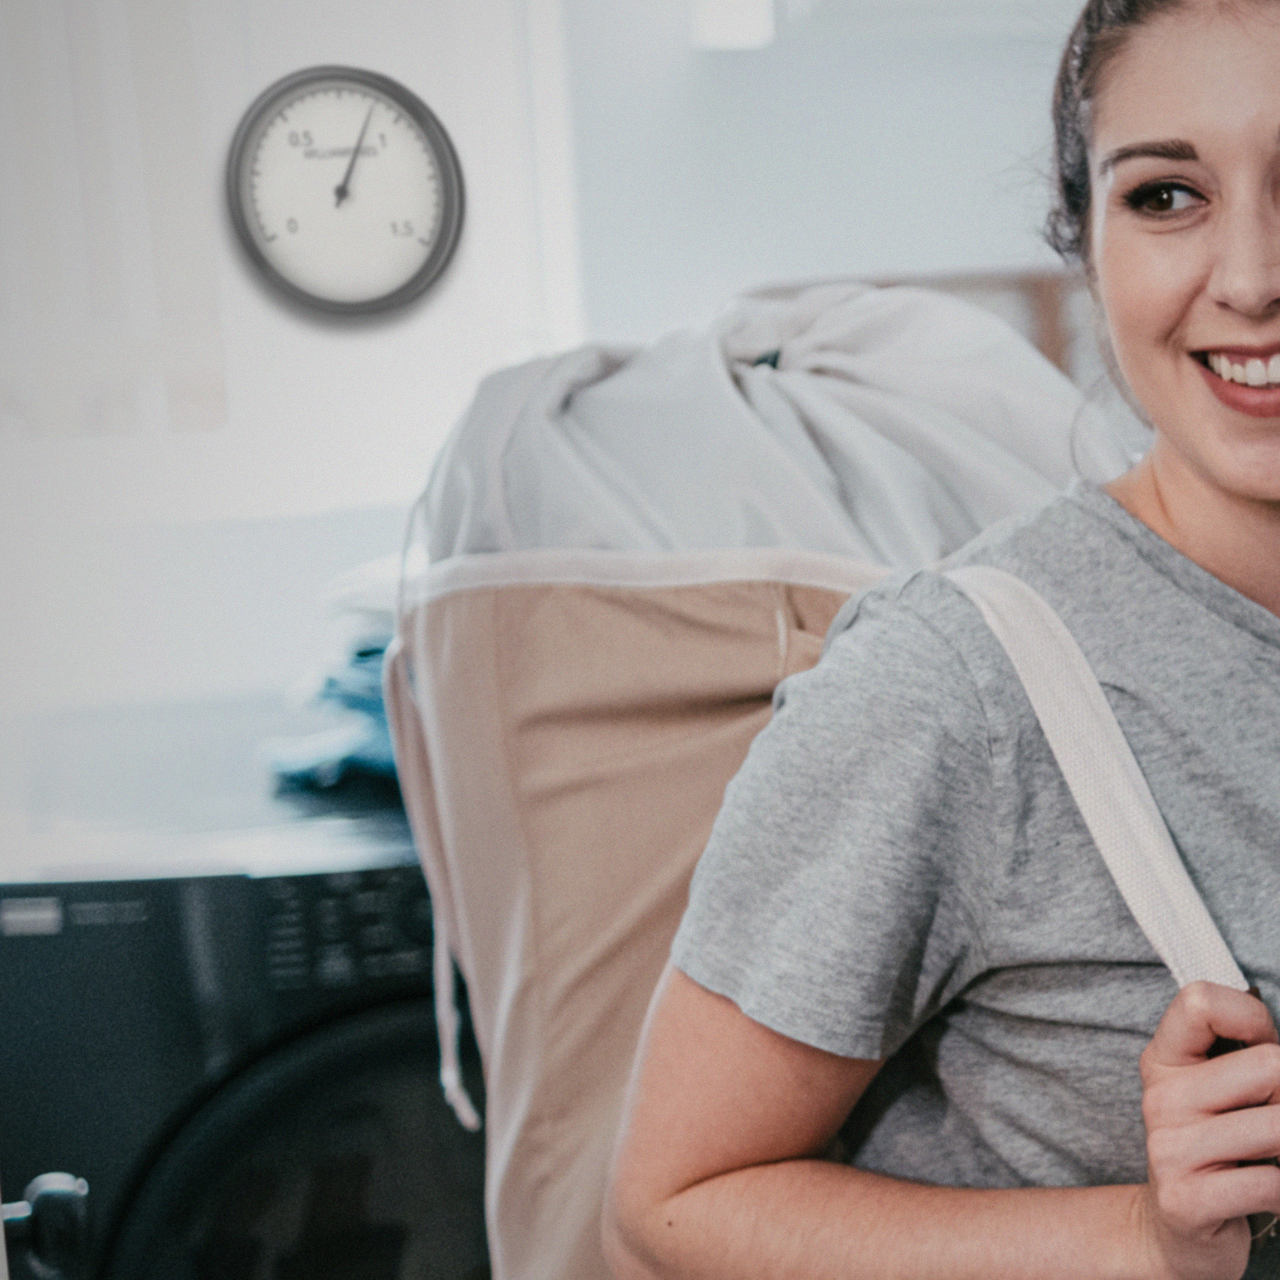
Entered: 0.9 mA
